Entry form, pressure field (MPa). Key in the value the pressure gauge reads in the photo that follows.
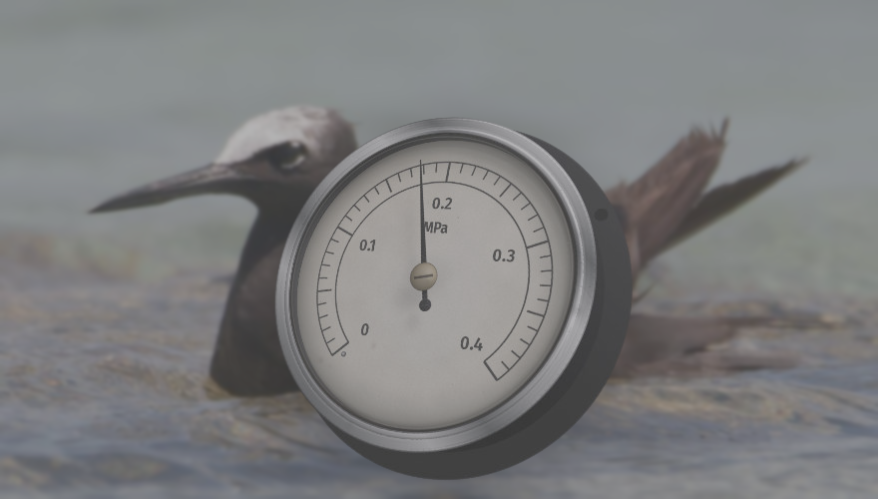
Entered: 0.18 MPa
